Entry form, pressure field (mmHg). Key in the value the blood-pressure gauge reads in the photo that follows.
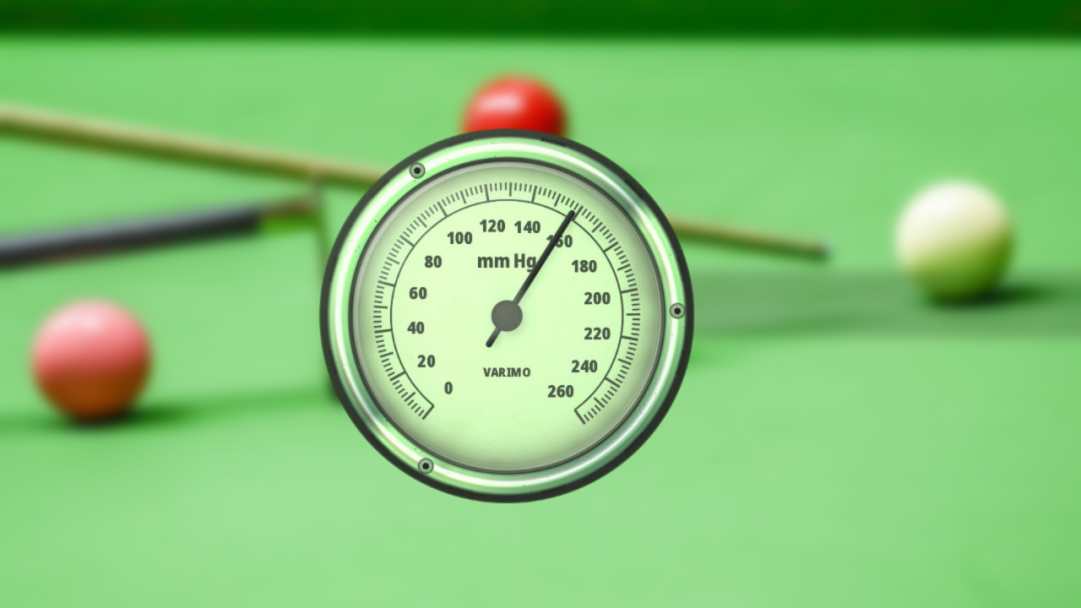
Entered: 158 mmHg
